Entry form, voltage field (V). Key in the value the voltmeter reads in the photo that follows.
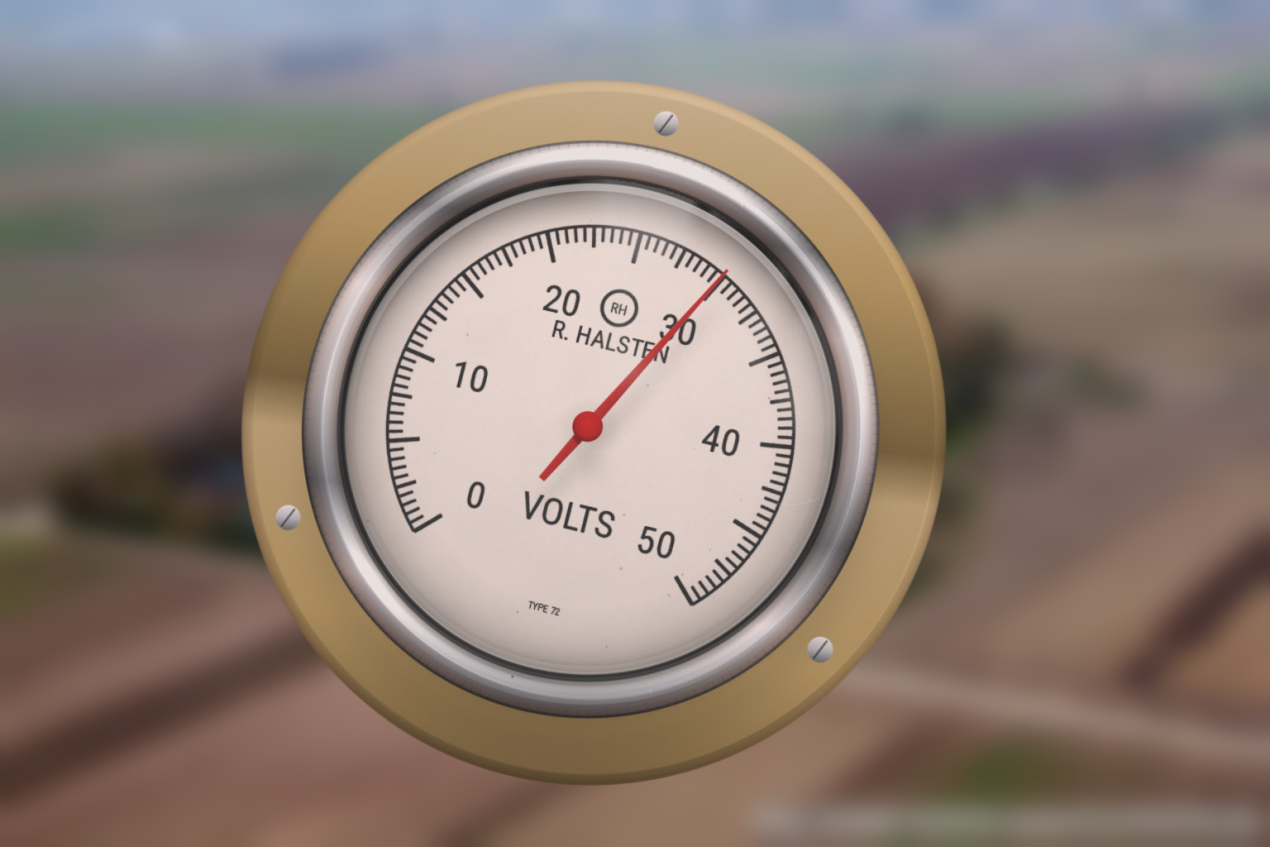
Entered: 30 V
